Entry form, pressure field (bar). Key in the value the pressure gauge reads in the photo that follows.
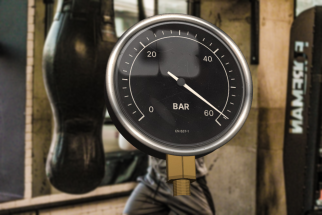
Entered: 58 bar
